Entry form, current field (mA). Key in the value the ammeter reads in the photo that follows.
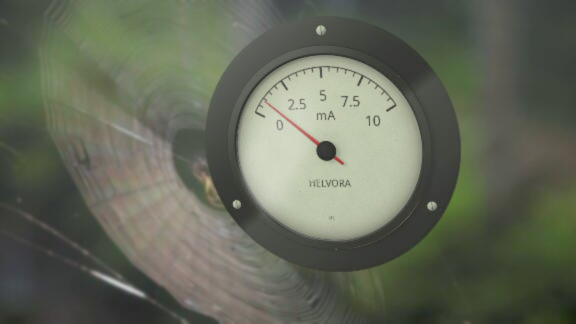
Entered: 1 mA
